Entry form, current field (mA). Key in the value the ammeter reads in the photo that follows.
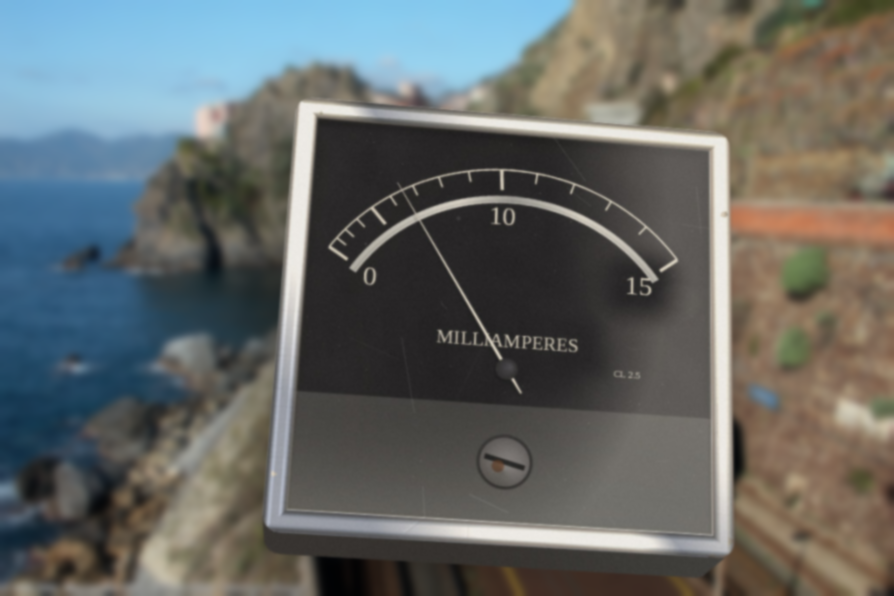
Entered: 6.5 mA
